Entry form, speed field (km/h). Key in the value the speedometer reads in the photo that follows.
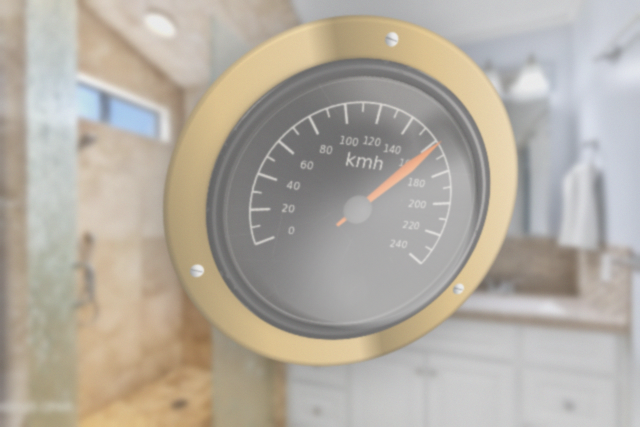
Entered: 160 km/h
